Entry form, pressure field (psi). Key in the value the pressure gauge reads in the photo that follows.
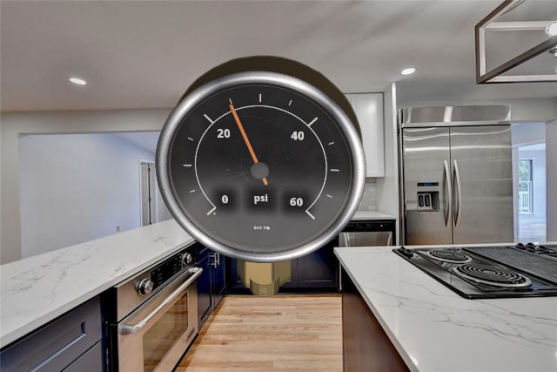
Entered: 25 psi
